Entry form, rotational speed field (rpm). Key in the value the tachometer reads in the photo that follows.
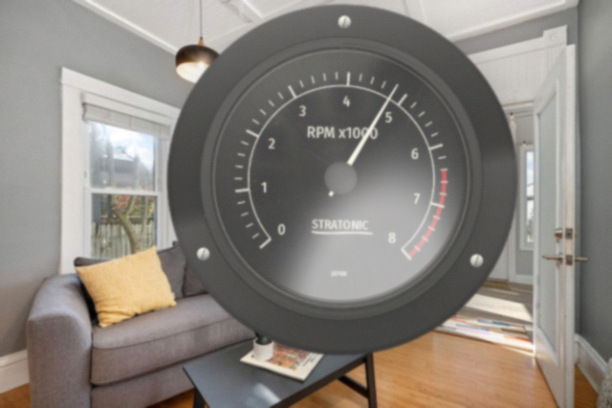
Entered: 4800 rpm
